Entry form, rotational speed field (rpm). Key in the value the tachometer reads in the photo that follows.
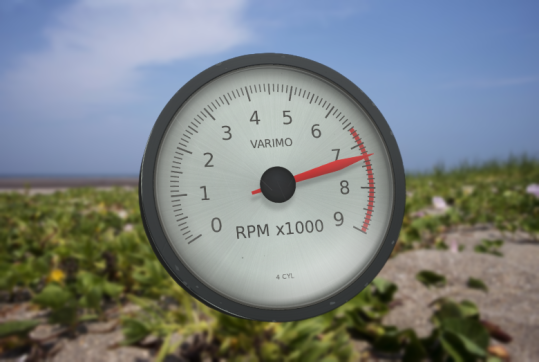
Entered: 7300 rpm
